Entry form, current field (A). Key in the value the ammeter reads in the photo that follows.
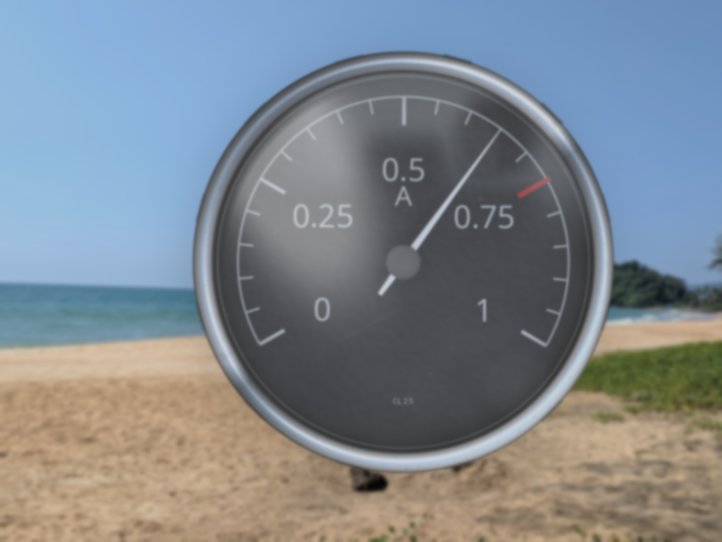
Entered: 0.65 A
